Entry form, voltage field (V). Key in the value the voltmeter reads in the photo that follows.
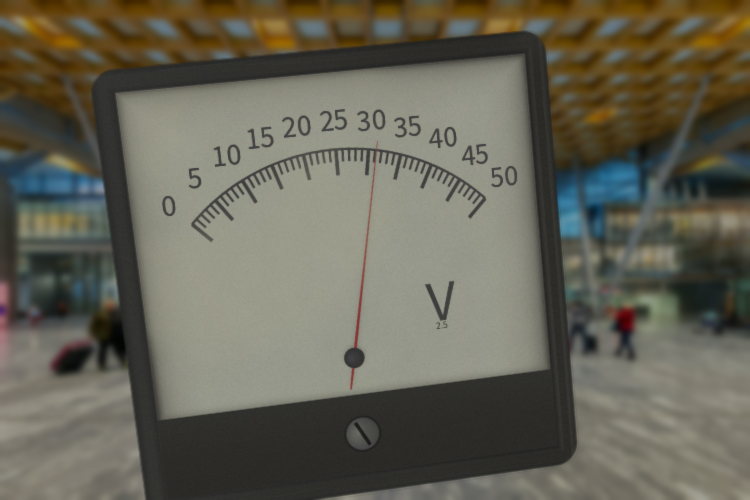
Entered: 31 V
